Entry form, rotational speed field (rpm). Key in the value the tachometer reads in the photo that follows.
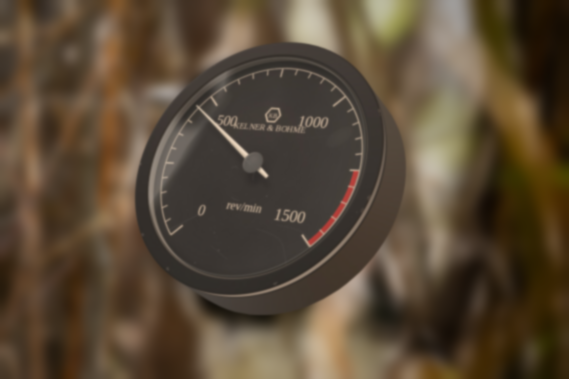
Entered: 450 rpm
